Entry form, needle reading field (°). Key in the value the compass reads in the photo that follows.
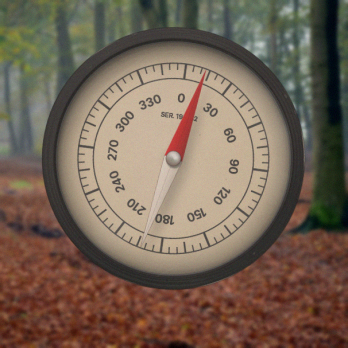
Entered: 12.5 °
